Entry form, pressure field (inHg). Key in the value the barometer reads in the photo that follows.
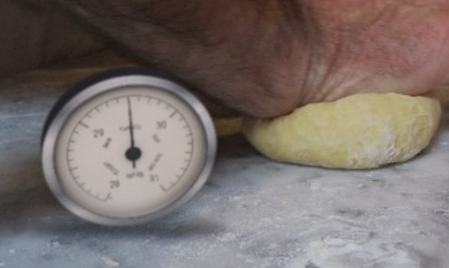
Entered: 29.5 inHg
